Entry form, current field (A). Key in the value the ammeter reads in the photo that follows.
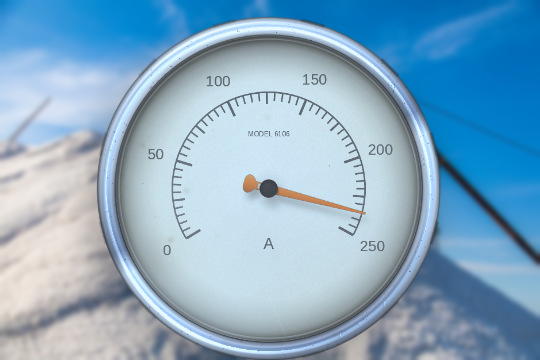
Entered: 235 A
